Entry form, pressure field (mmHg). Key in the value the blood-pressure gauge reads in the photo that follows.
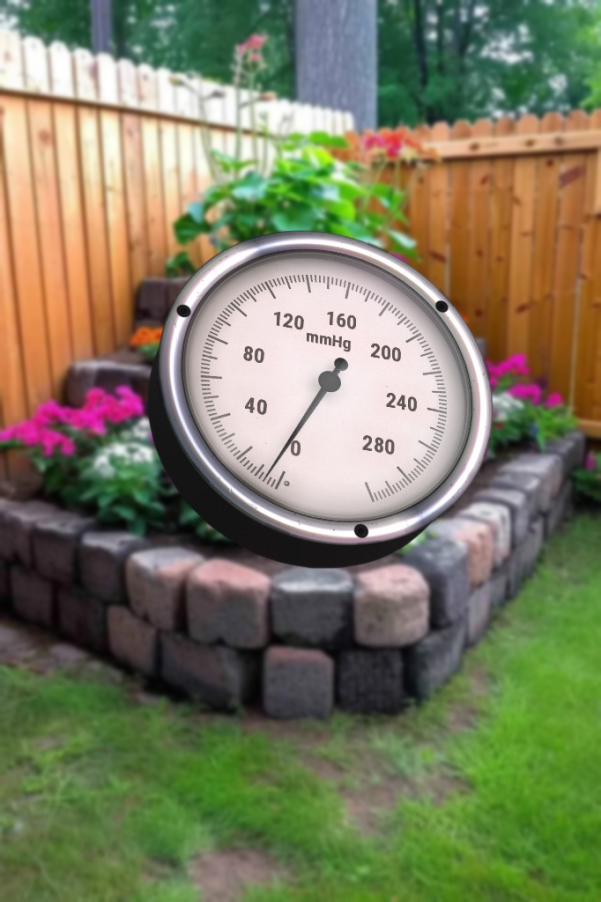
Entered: 6 mmHg
